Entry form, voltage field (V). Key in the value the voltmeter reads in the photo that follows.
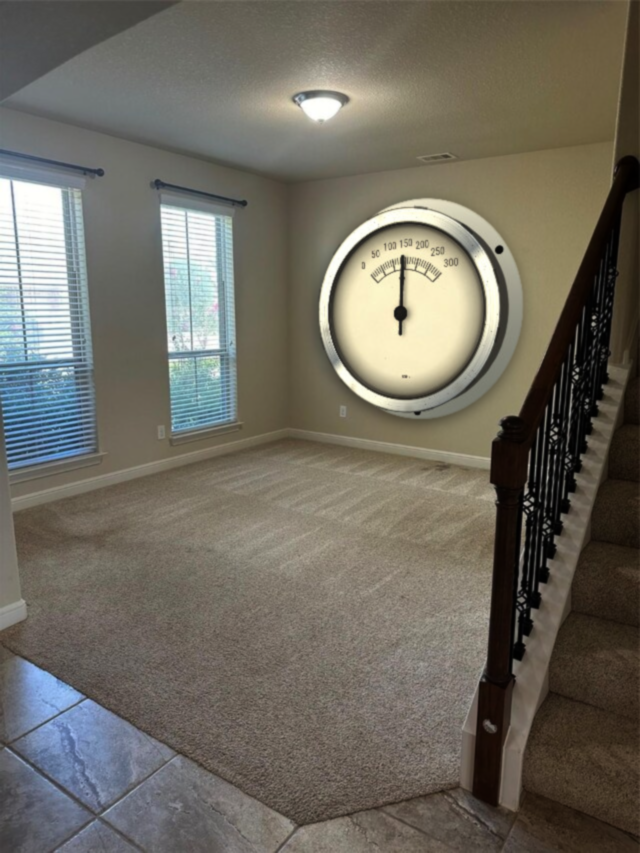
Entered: 150 V
